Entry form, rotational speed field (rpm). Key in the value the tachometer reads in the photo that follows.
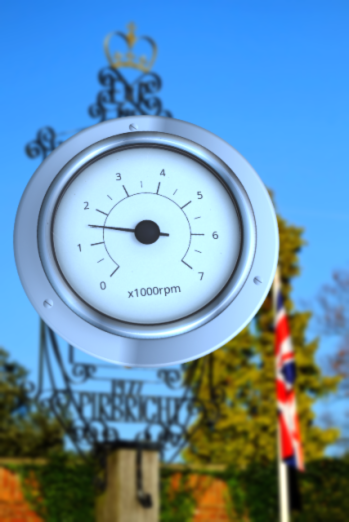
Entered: 1500 rpm
